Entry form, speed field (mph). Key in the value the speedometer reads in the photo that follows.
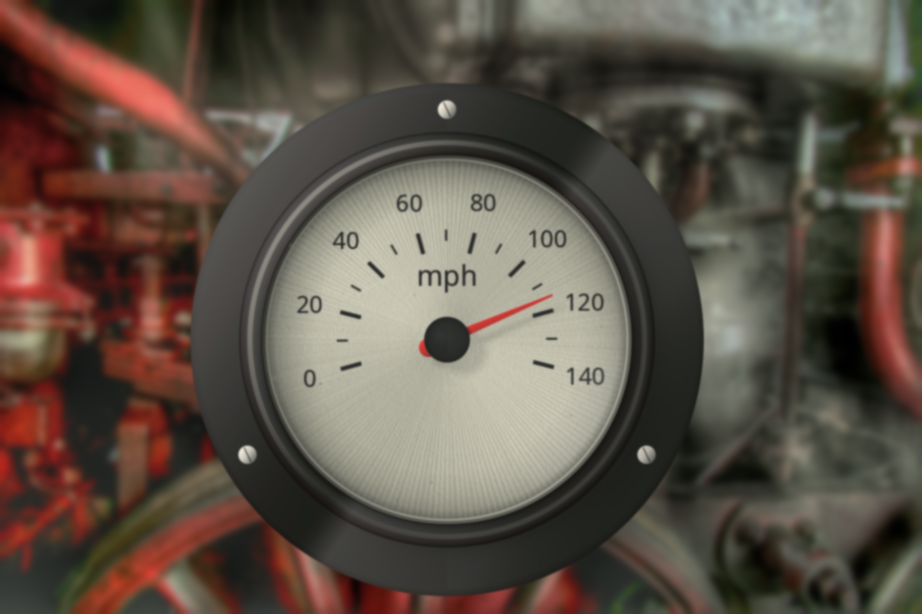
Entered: 115 mph
